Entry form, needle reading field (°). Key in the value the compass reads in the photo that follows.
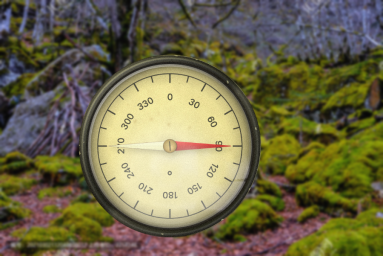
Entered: 90 °
